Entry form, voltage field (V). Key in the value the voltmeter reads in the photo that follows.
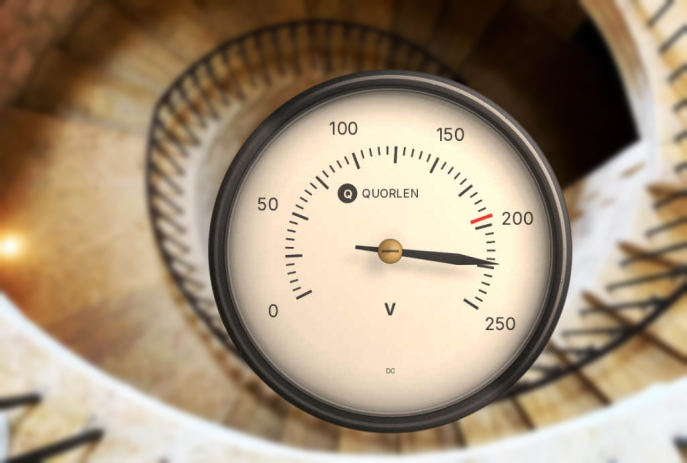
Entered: 222.5 V
